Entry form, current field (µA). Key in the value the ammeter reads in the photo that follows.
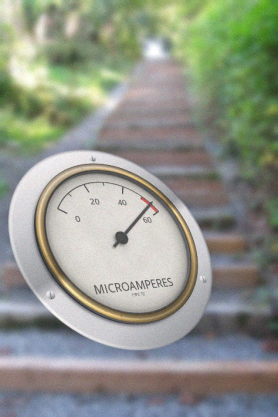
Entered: 55 µA
